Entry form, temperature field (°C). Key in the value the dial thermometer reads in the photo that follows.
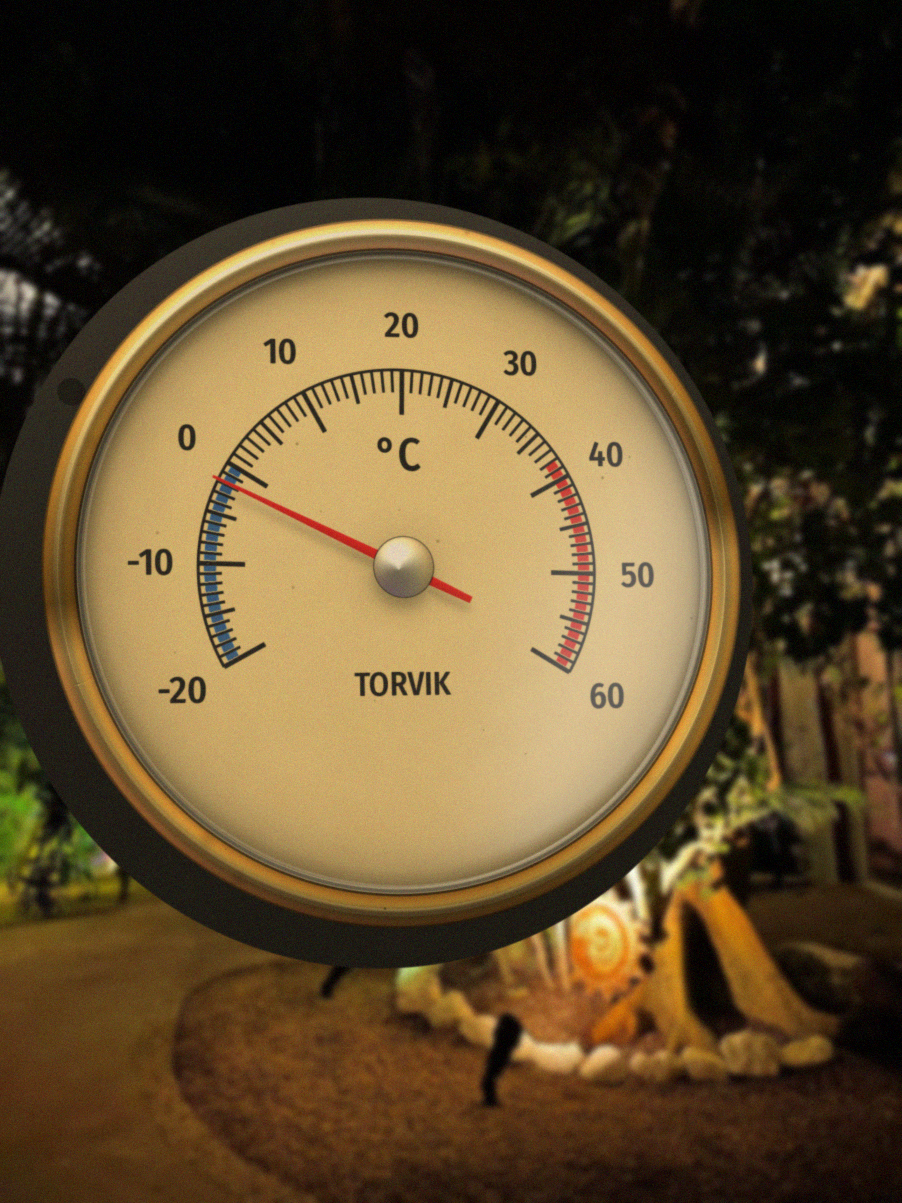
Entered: -2 °C
